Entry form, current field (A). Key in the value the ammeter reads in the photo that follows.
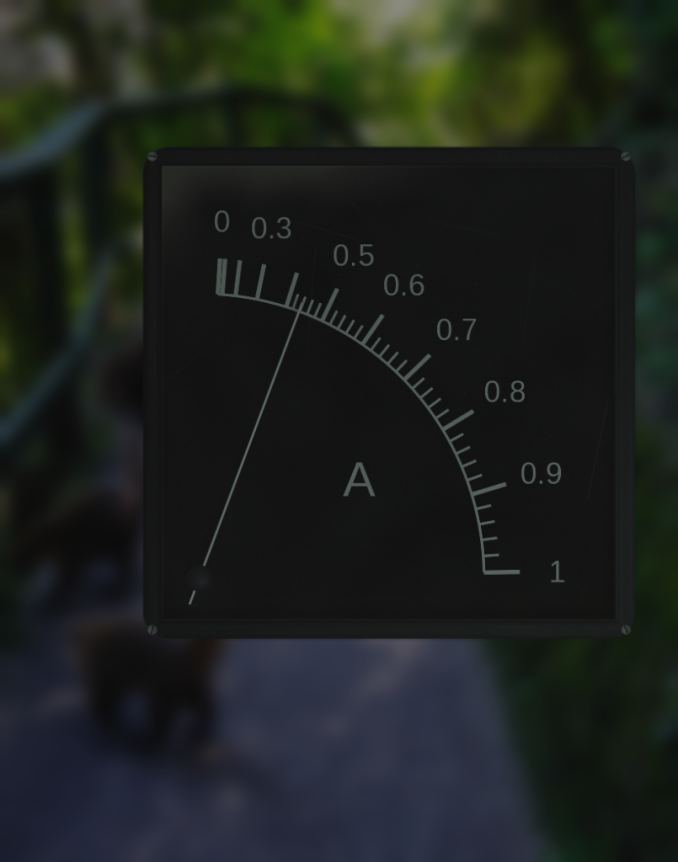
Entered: 0.44 A
